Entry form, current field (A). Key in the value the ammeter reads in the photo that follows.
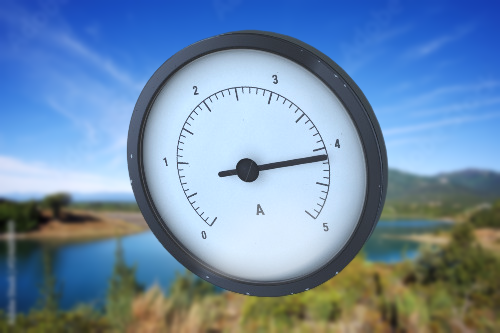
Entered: 4.1 A
